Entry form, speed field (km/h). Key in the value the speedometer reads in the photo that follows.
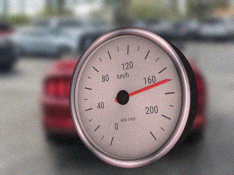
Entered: 170 km/h
